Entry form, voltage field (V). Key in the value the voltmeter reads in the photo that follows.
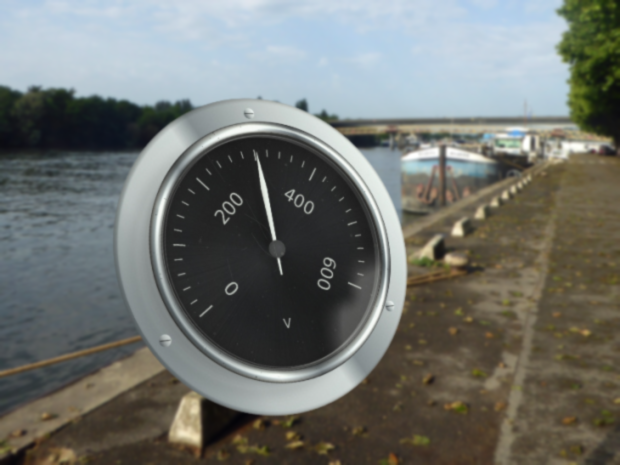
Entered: 300 V
